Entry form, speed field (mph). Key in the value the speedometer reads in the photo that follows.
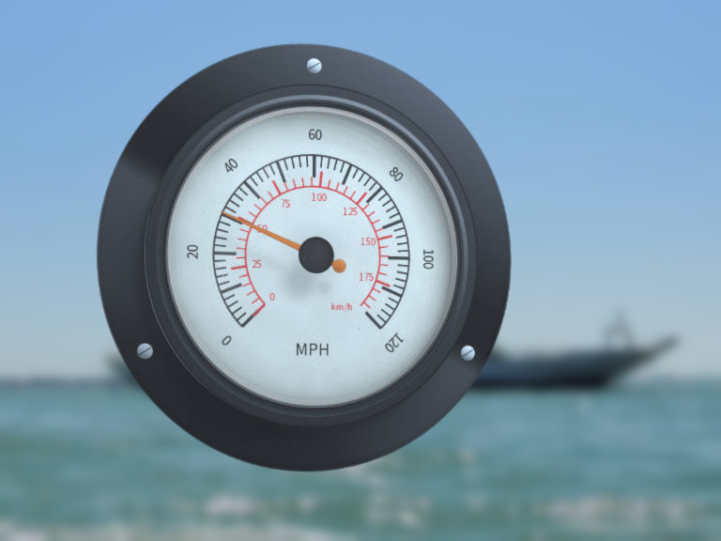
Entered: 30 mph
